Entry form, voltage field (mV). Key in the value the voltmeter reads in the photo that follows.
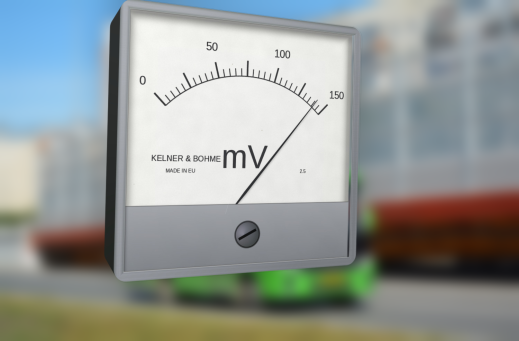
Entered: 140 mV
